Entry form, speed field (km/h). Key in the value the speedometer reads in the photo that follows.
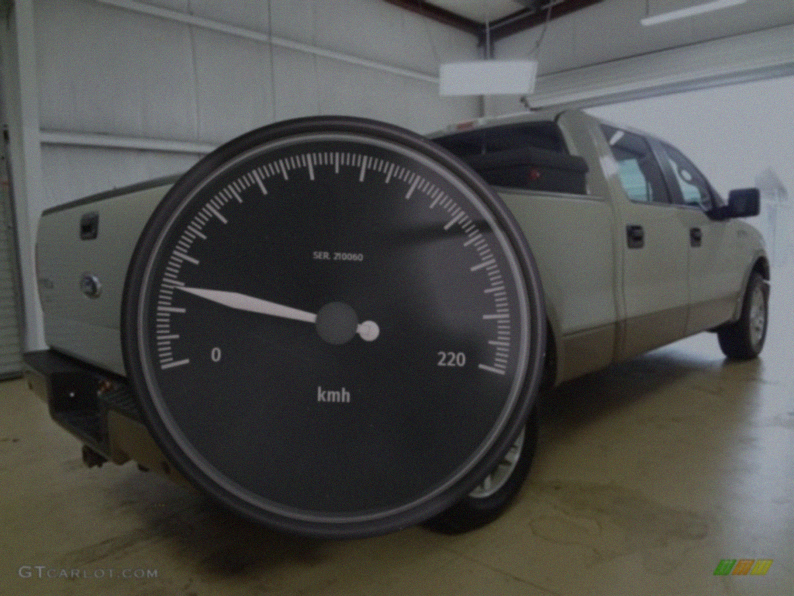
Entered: 28 km/h
